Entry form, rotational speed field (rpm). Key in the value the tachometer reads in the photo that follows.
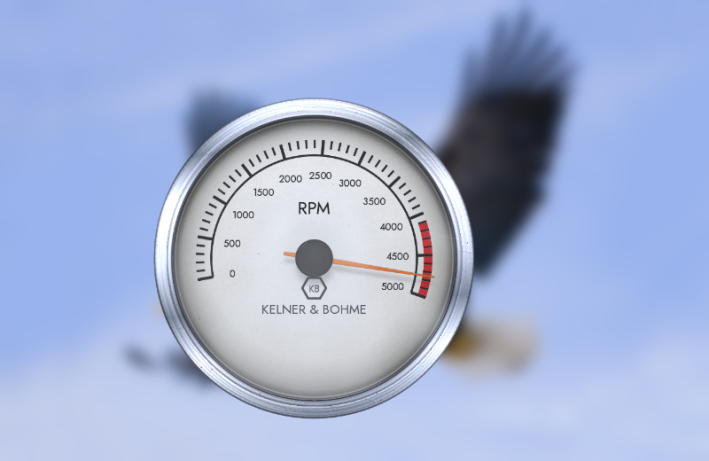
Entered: 4750 rpm
